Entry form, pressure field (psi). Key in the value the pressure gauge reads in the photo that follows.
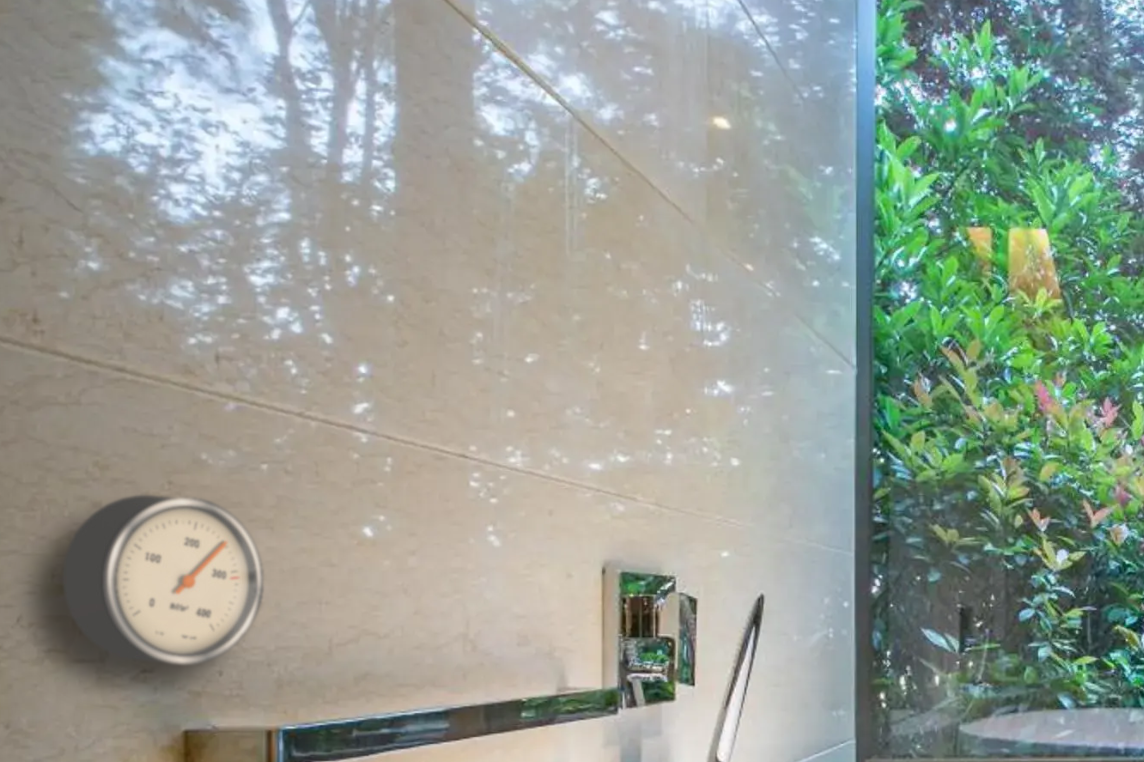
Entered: 250 psi
